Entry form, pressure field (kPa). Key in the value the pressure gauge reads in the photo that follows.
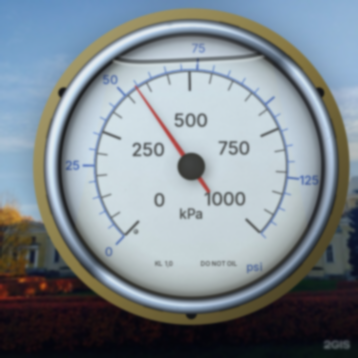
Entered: 375 kPa
